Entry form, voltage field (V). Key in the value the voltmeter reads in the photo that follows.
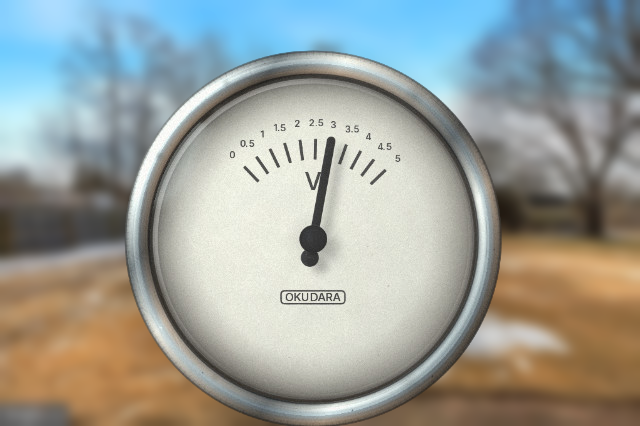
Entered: 3 V
